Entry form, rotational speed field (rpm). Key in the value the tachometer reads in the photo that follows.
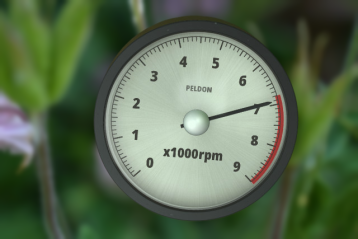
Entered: 6900 rpm
